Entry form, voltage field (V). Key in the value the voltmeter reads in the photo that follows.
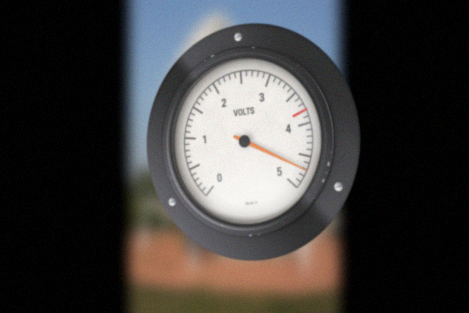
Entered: 4.7 V
